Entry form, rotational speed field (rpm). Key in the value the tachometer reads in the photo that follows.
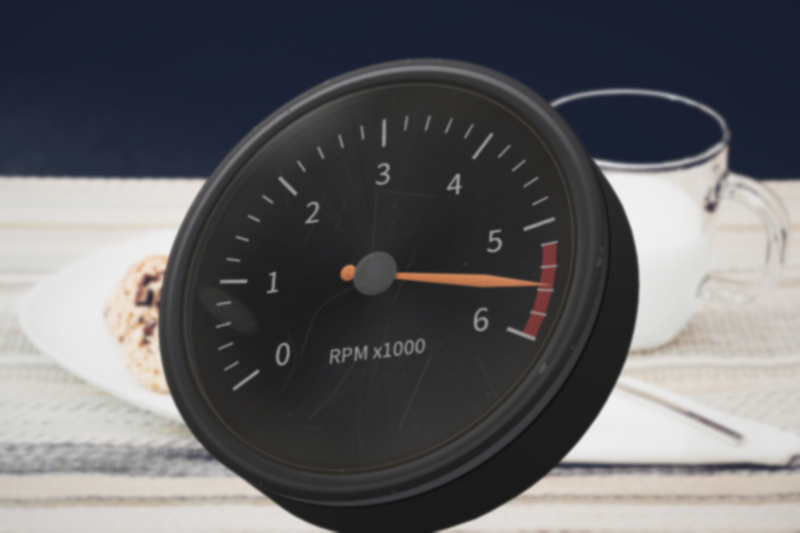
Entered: 5600 rpm
